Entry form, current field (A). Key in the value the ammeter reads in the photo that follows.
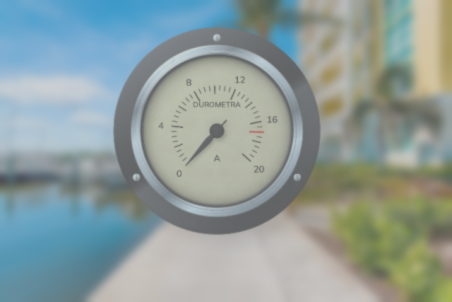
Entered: 0 A
